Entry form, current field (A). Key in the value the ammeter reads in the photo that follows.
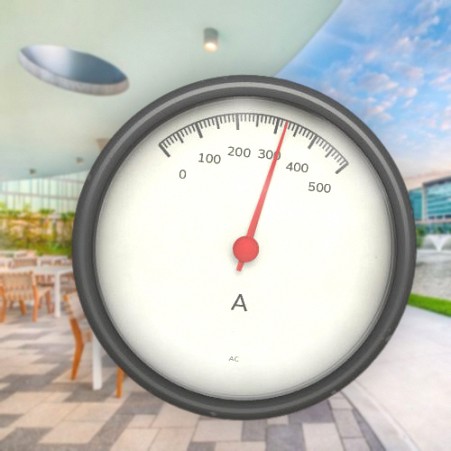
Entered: 320 A
